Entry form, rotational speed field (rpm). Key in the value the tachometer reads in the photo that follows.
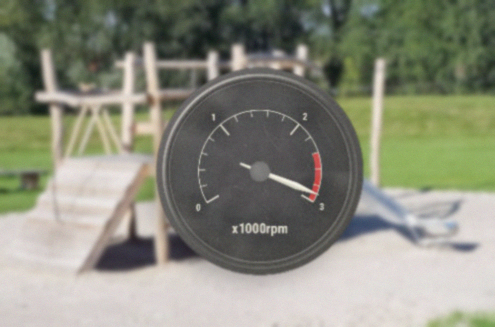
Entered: 2900 rpm
